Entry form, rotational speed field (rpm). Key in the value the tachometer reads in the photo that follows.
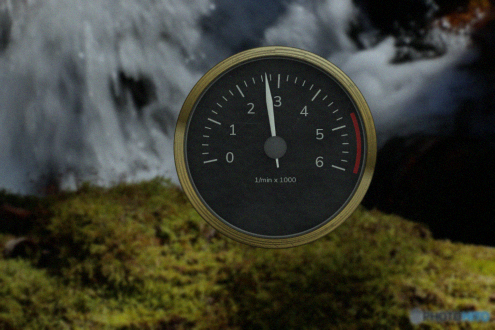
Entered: 2700 rpm
